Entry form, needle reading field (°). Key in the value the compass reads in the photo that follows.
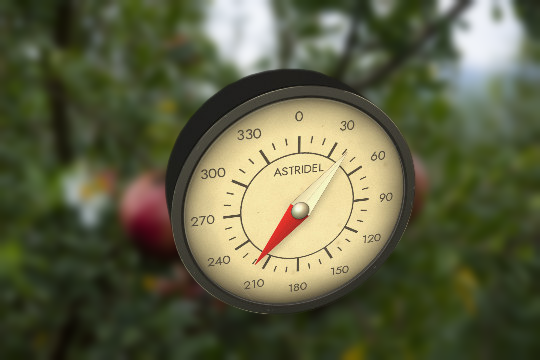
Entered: 220 °
